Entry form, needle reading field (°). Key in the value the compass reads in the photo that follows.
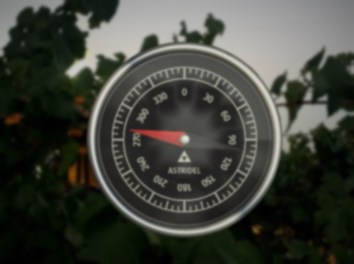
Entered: 280 °
